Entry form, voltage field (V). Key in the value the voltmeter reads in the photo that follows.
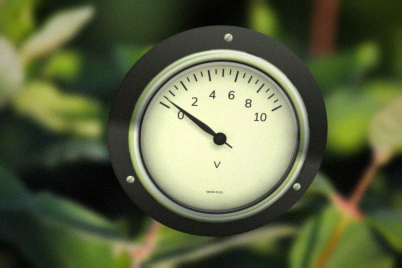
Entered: 0.5 V
